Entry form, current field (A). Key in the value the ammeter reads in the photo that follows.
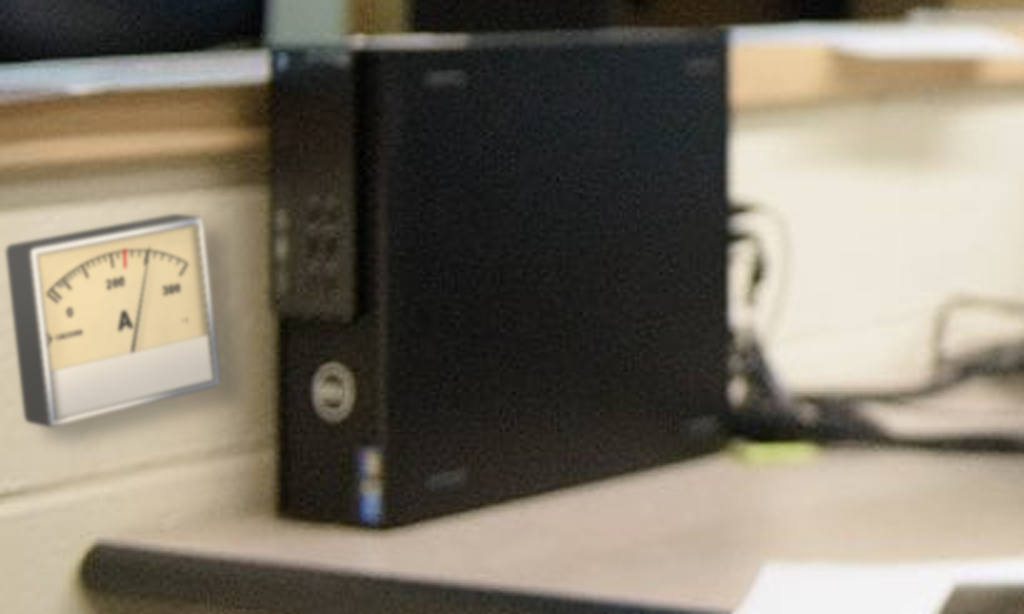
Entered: 250 A
